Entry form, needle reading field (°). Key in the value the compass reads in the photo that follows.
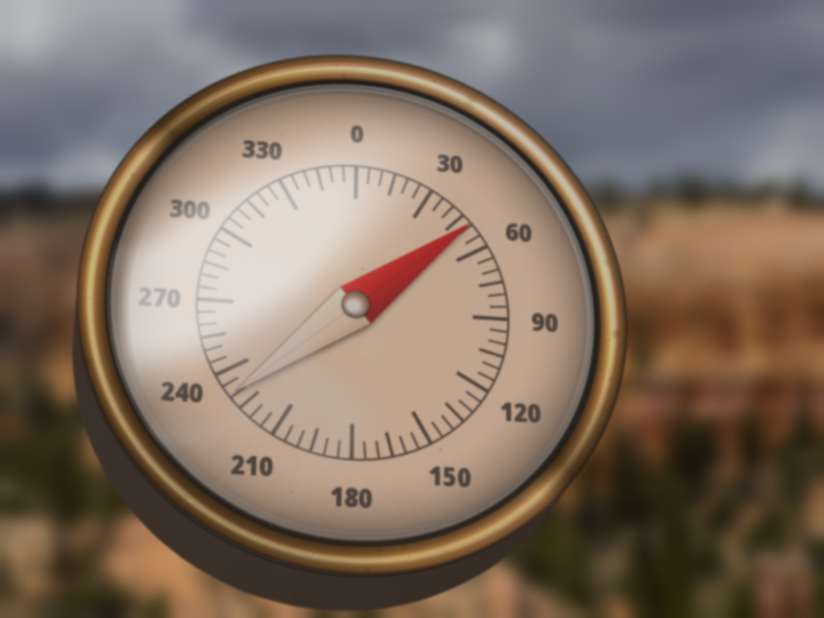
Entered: 50 °
